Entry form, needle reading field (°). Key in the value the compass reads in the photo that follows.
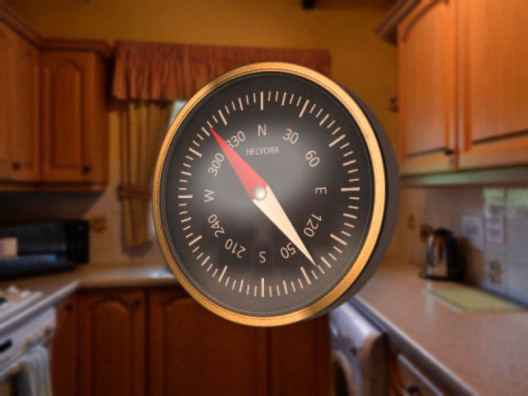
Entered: 320 °
